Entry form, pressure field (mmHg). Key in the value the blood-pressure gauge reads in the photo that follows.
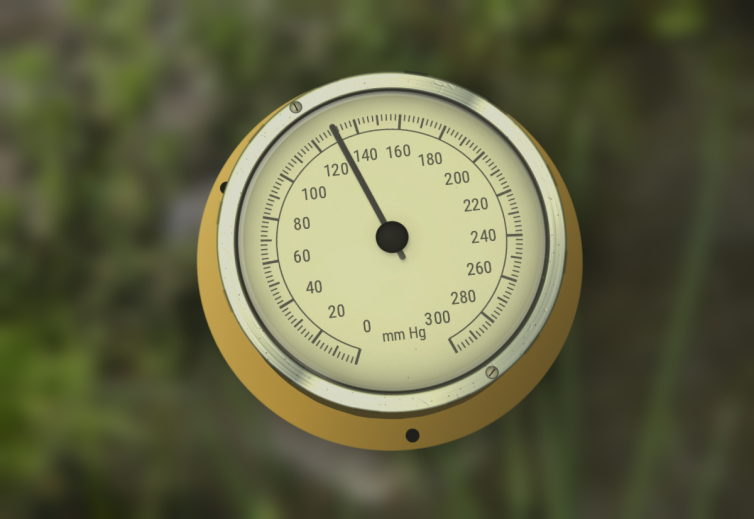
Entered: 130 mmHg
